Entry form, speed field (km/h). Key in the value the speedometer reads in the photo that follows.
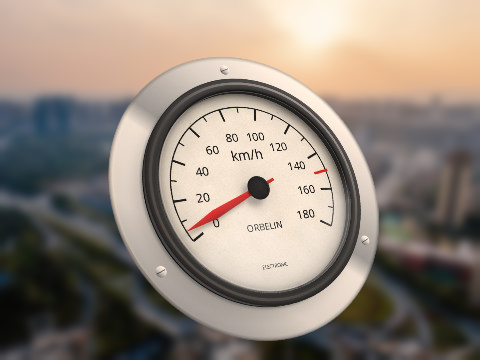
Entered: 5 km/h
